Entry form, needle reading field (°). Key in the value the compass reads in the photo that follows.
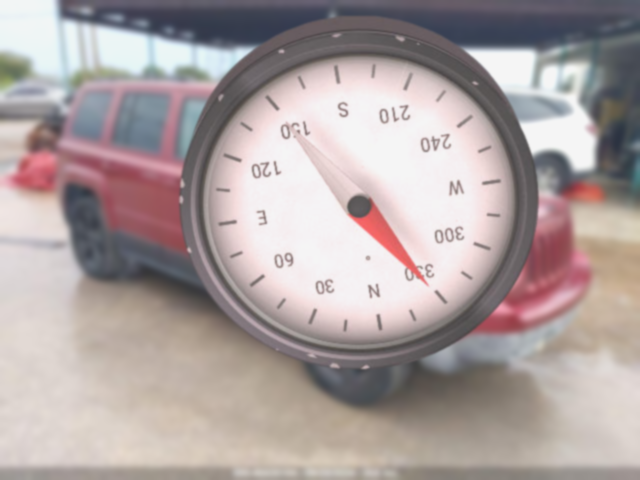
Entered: 330 °
